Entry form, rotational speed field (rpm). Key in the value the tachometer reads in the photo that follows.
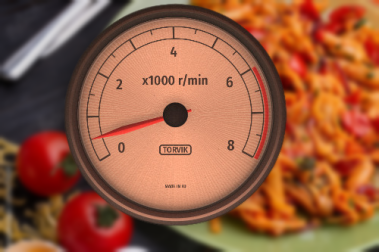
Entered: 500 rpm
